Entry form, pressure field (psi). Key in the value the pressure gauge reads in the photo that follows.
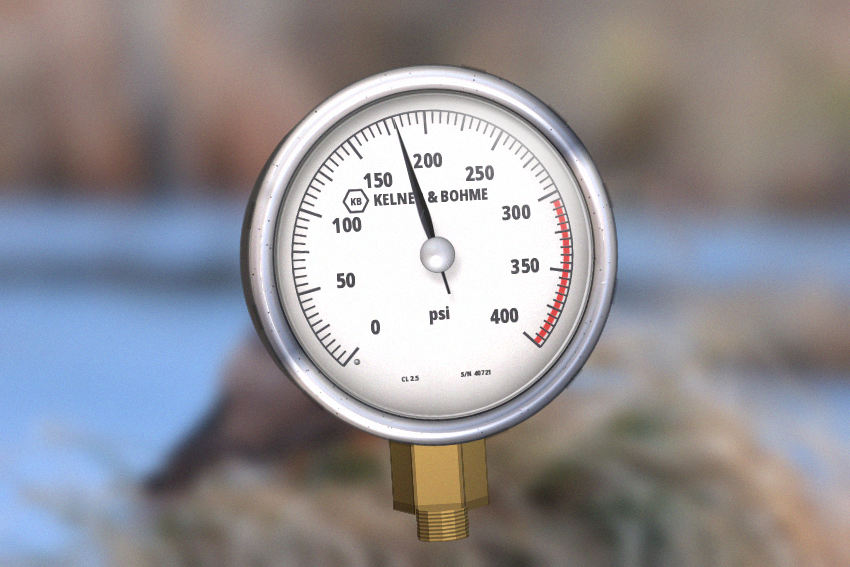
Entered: 180 psi
